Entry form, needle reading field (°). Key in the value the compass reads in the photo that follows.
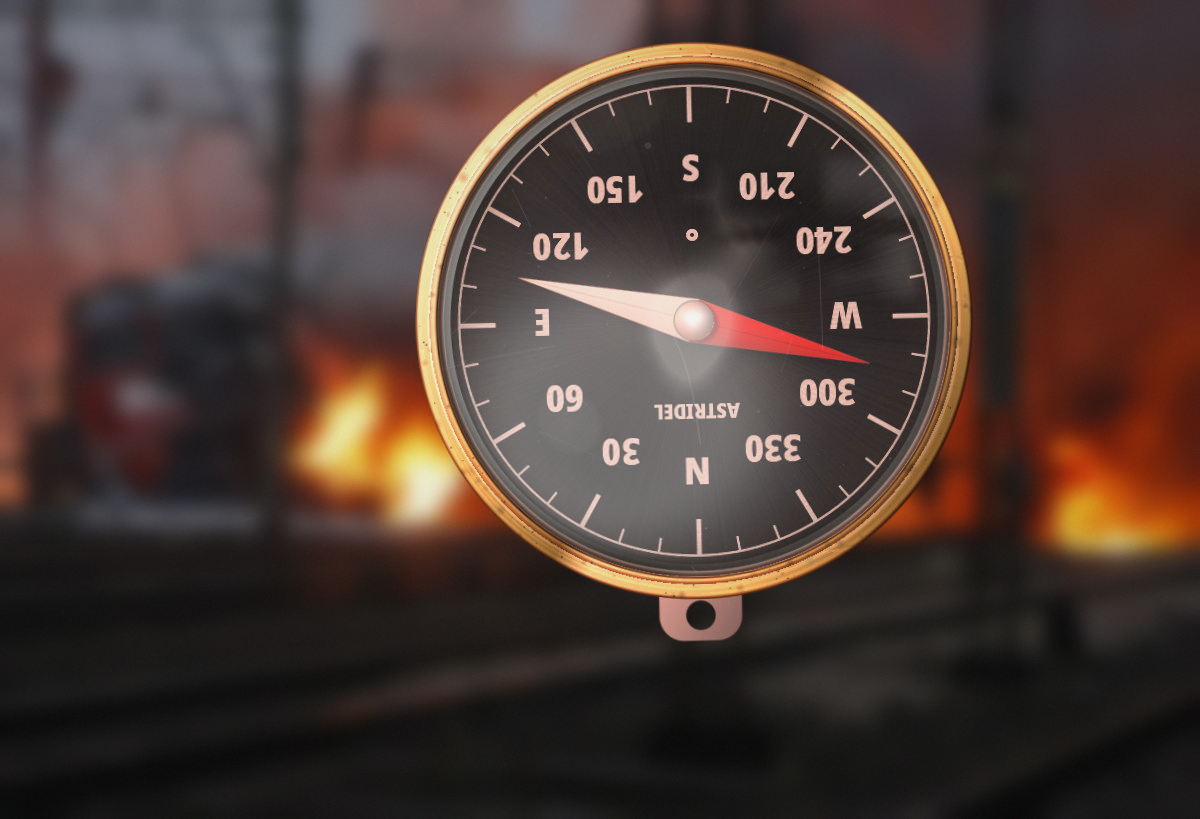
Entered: 285 °
